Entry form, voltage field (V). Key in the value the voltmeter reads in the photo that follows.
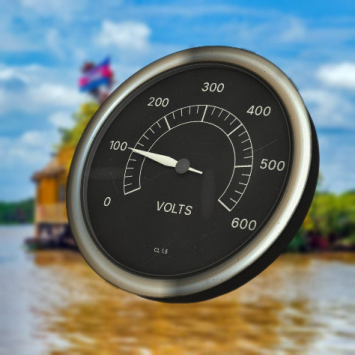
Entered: 100 V
